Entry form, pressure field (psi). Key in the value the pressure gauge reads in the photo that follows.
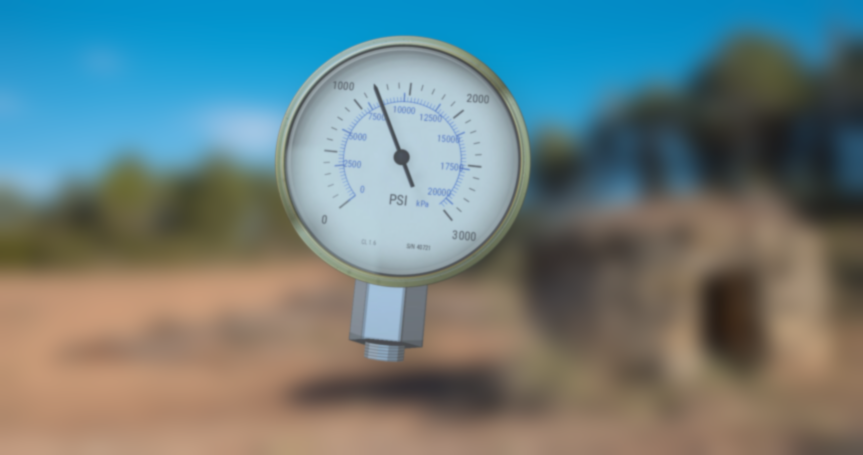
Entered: 1200 psi
